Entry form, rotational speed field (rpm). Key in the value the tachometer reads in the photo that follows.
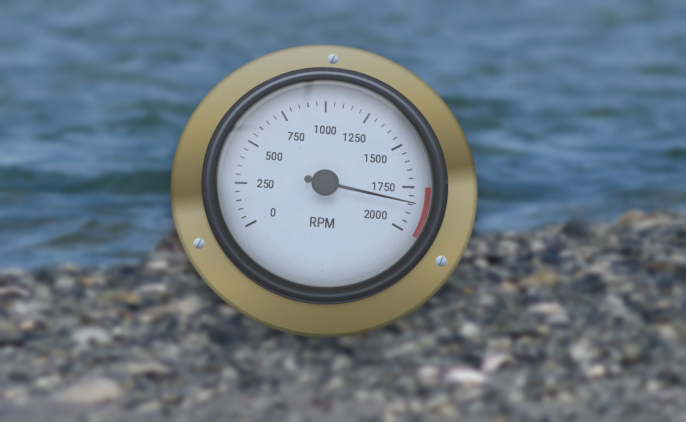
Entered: 1850 rpm
